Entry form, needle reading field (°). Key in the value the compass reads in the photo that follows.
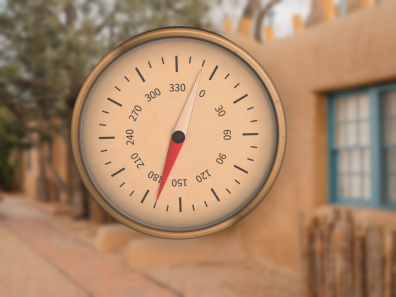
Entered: 170 °
